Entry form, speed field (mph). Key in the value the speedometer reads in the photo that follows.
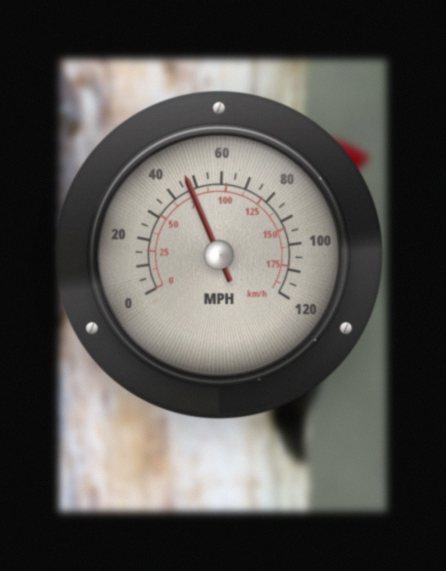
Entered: 47.5 mph
